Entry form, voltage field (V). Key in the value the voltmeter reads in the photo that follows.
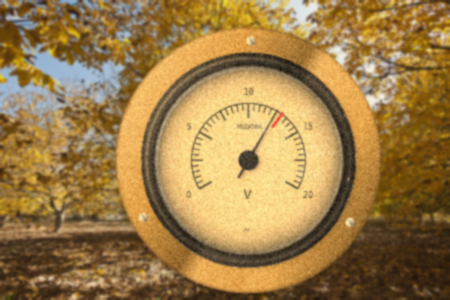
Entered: 12.5 V
